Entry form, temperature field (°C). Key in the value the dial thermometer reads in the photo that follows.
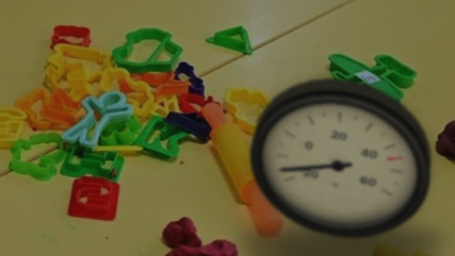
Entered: -15 °C
